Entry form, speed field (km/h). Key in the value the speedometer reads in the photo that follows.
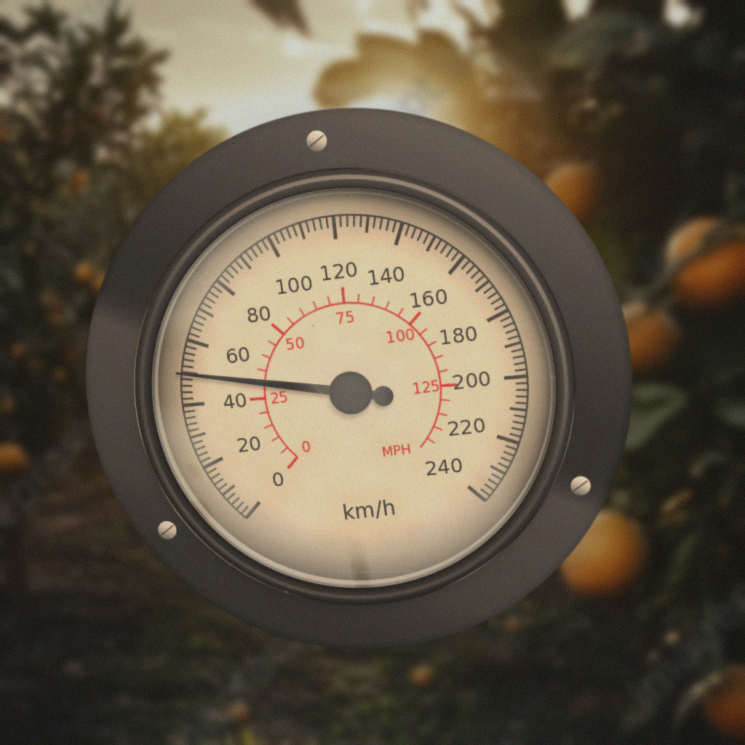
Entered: 50 km/h
